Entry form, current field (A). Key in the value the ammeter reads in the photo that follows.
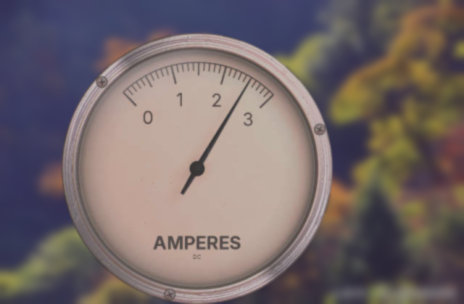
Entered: 2.5 A
